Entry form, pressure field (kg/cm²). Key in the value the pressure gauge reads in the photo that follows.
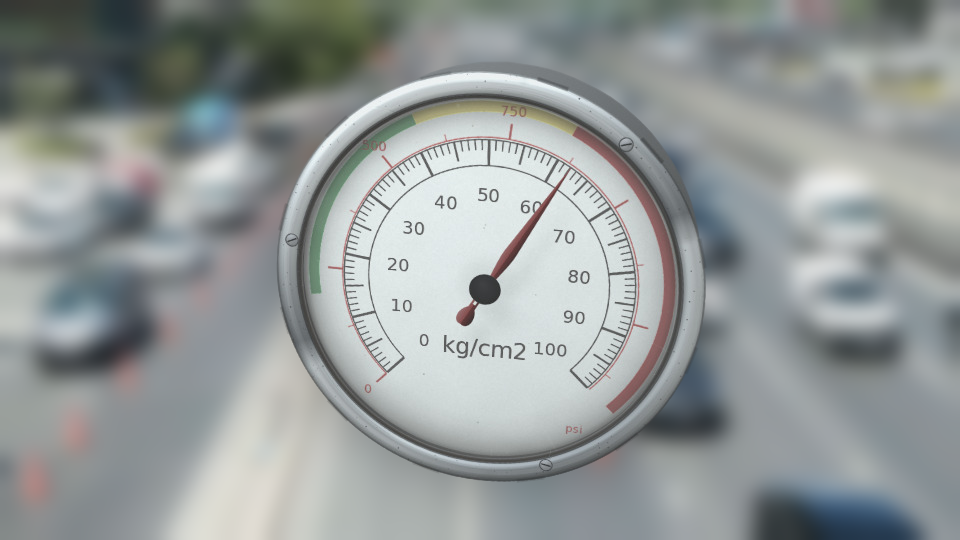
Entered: 62 kg/cm²
